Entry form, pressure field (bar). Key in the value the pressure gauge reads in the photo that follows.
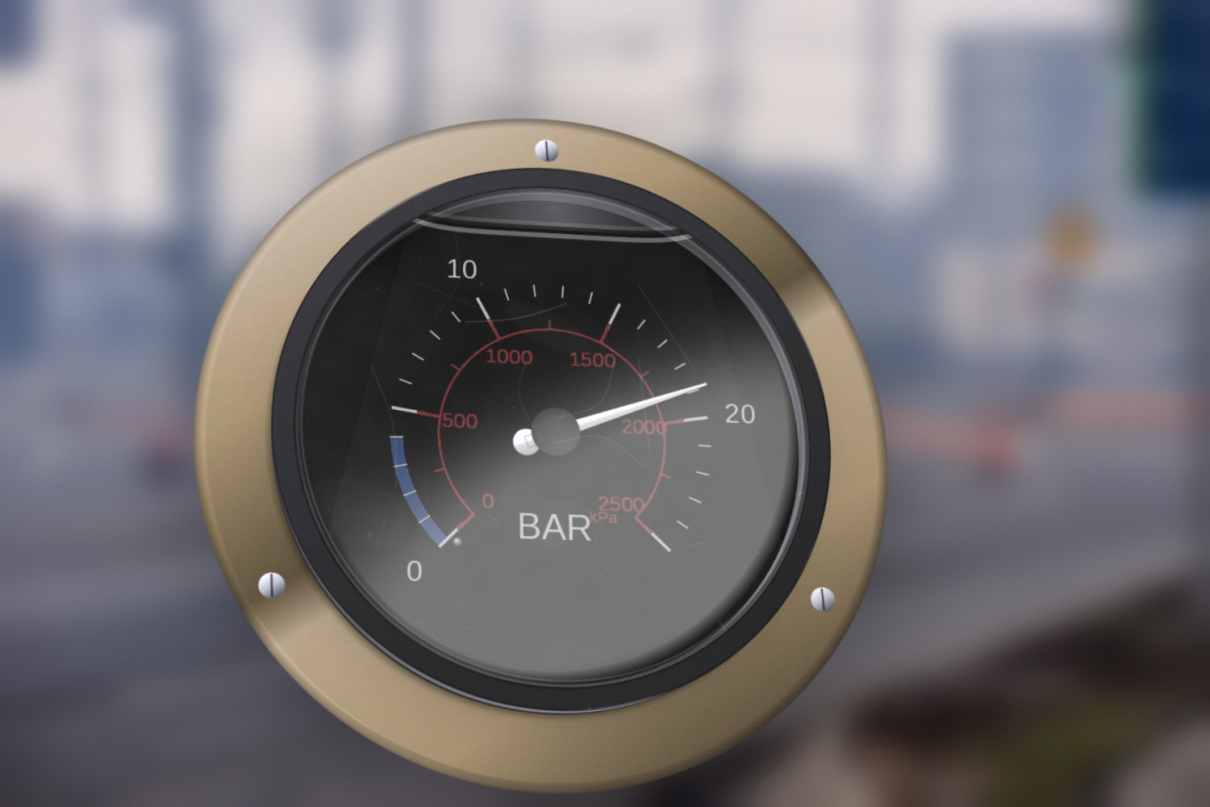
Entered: 19 bar
